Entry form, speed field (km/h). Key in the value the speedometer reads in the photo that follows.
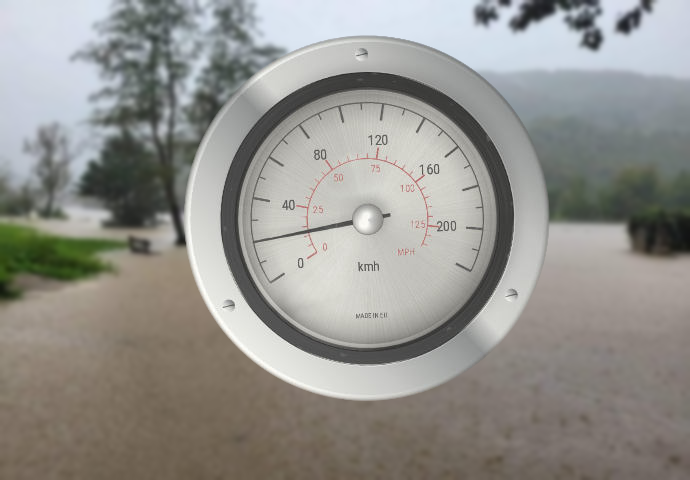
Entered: 20 km/h
